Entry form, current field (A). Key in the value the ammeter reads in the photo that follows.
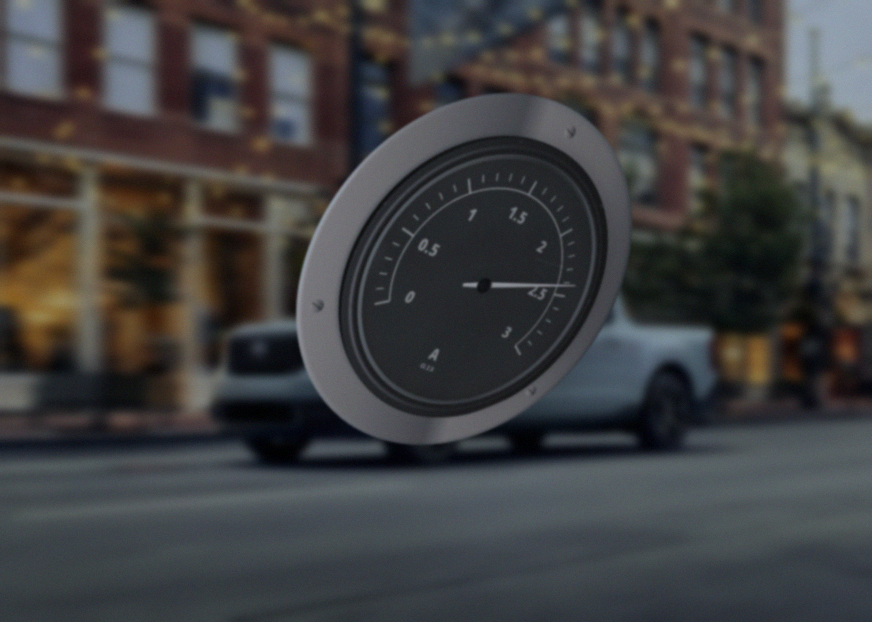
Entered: 2.4 A
